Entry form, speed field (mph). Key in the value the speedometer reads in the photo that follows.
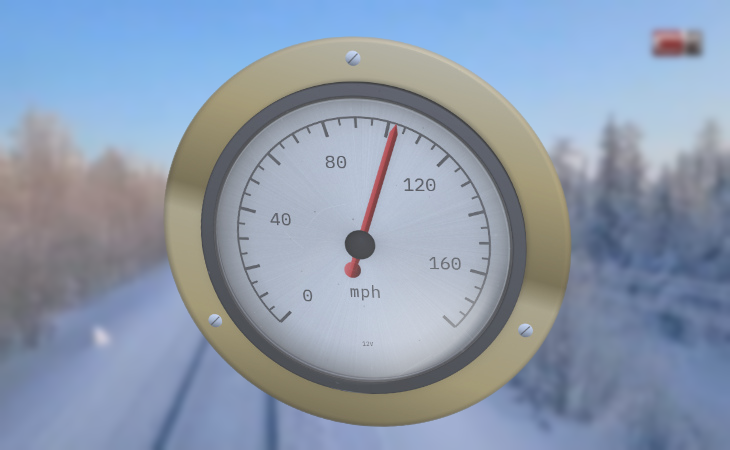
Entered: 102.5 mph
